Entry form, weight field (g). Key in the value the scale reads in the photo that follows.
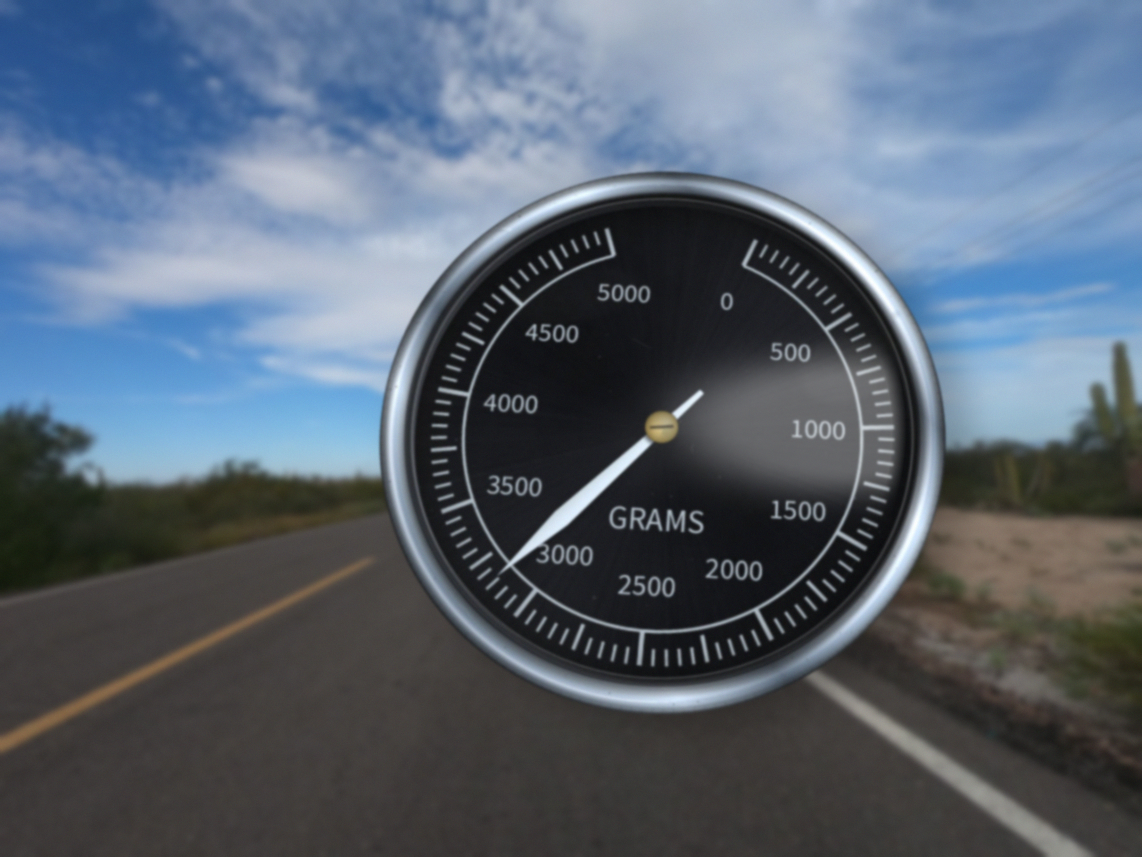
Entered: 3150 g
